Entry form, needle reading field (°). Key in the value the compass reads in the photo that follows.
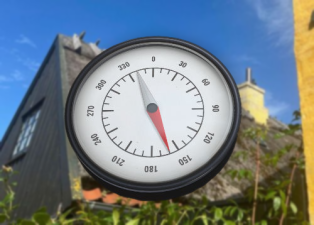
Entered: 160 °
